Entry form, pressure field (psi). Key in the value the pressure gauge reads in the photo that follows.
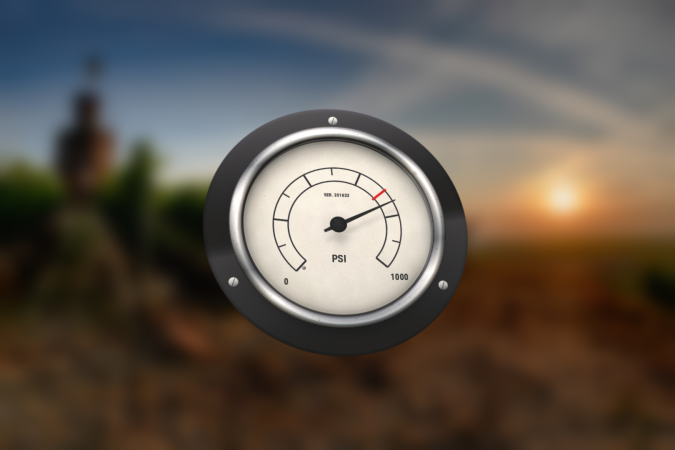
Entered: 750 psi
